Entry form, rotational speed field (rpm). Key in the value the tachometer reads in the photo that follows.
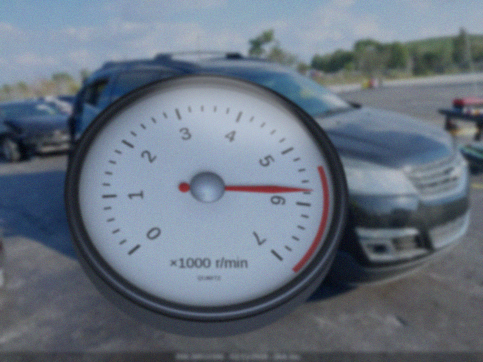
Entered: 5800 rpm
